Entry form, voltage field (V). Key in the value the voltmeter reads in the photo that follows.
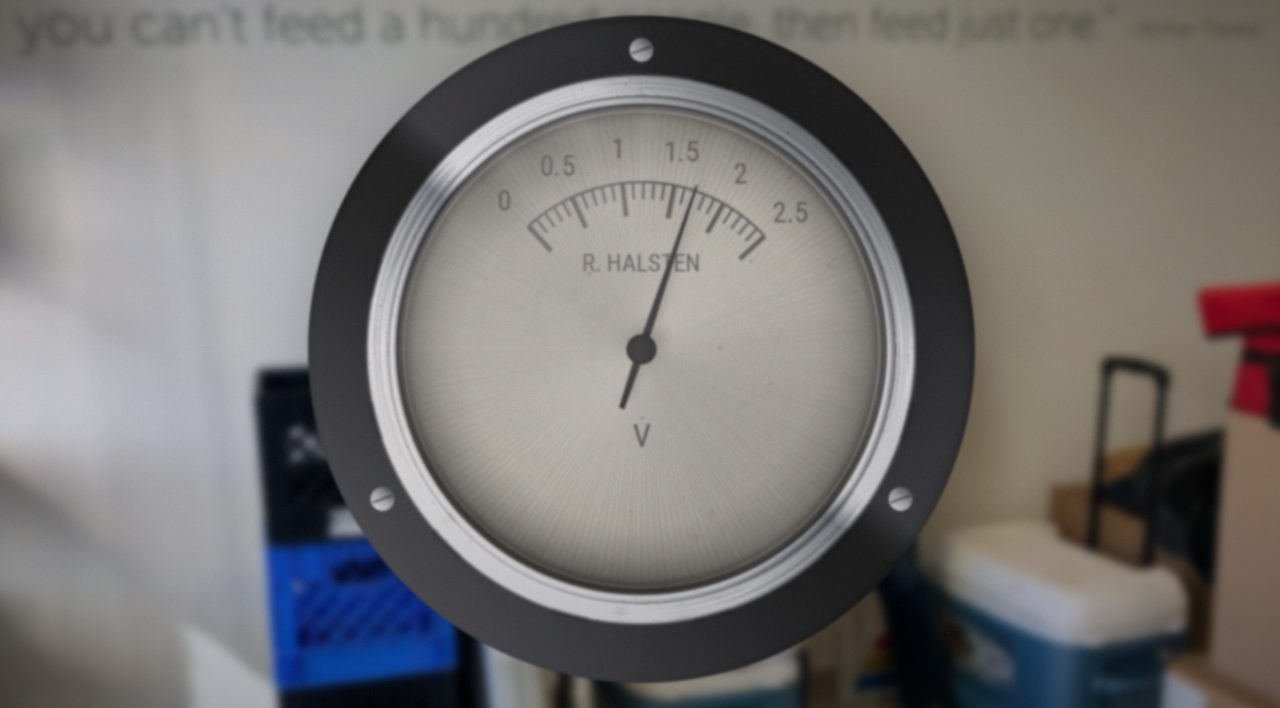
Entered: 1.7 V
